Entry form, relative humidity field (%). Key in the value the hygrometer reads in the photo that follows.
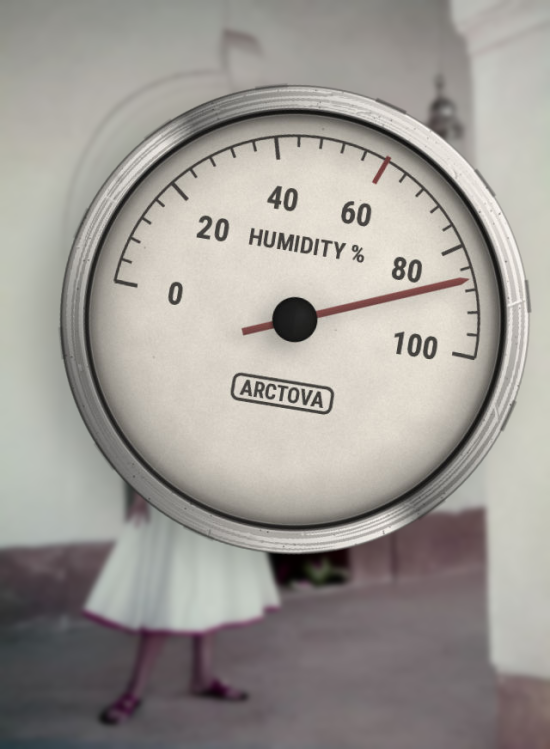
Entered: 86 %
